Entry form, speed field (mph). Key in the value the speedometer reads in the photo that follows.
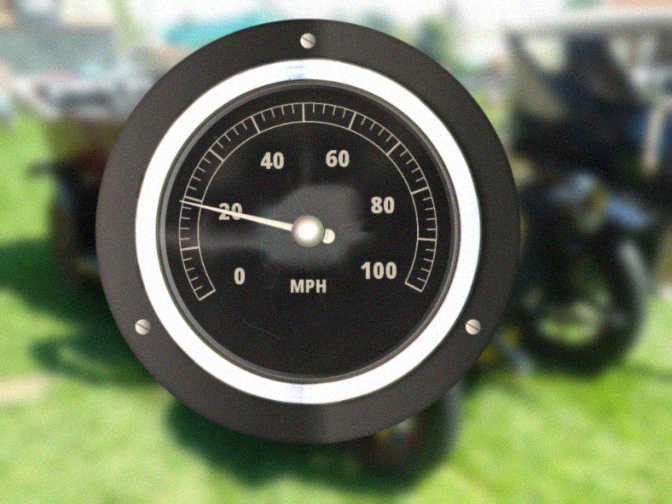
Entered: 19 mph
